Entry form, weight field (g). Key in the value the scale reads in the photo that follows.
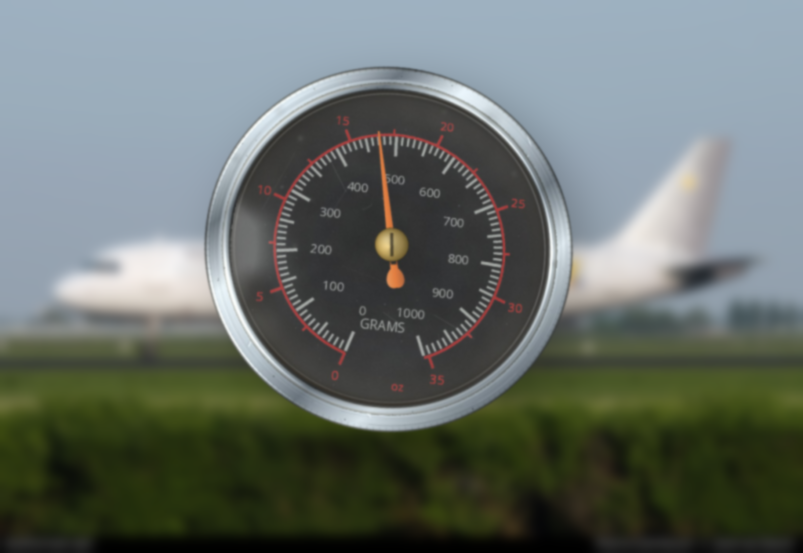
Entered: 470 g
